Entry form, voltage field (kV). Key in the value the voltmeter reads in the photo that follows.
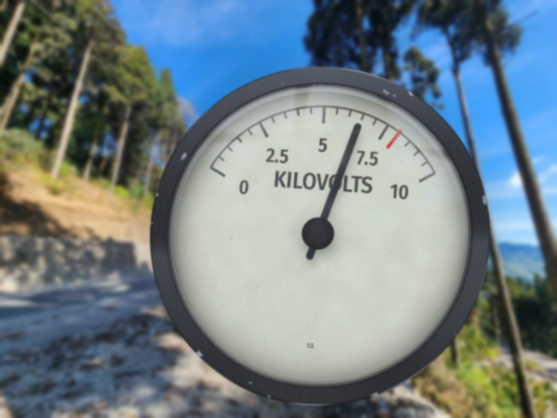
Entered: 6.5 kV
